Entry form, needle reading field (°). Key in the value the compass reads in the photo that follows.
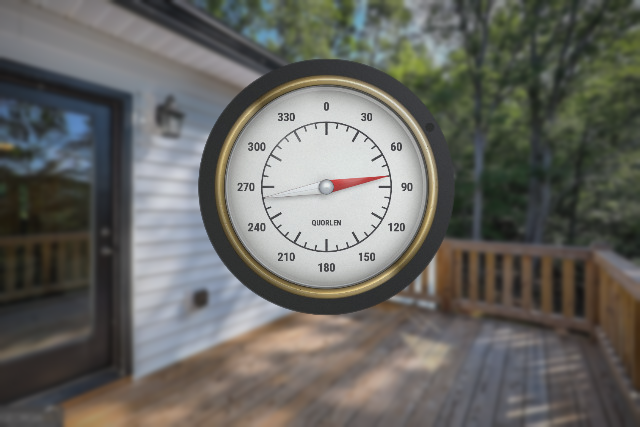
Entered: 80 °
